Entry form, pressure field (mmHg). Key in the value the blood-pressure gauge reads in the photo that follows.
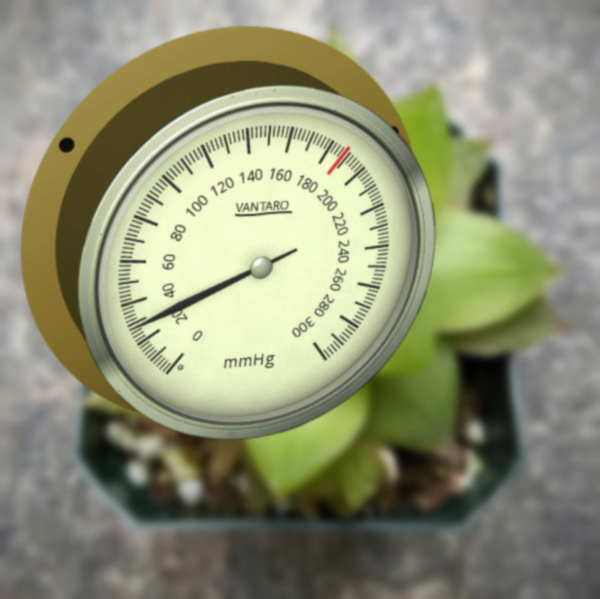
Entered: 30 mmHg
